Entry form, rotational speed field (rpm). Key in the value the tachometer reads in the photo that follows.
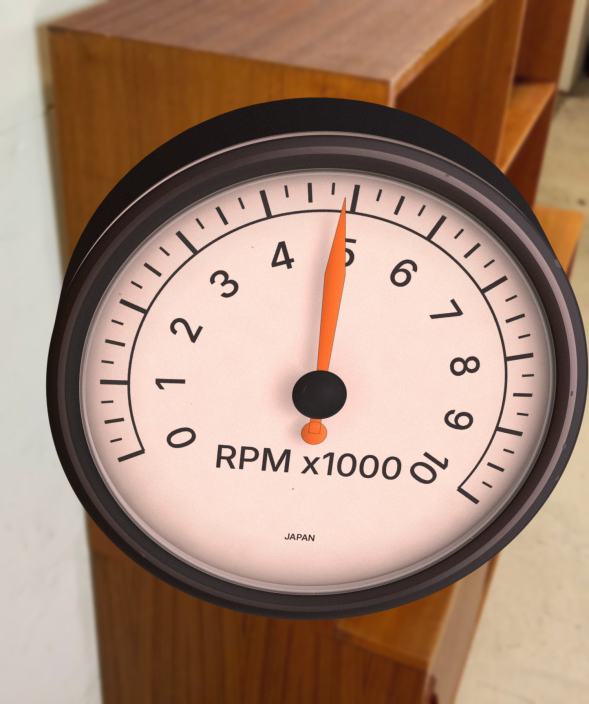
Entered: 4875 rpm
